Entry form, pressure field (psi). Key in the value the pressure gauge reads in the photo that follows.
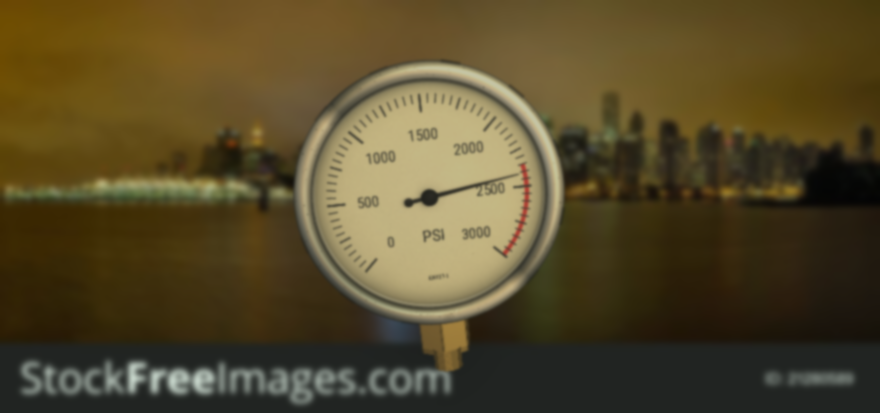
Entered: 2400 psi
